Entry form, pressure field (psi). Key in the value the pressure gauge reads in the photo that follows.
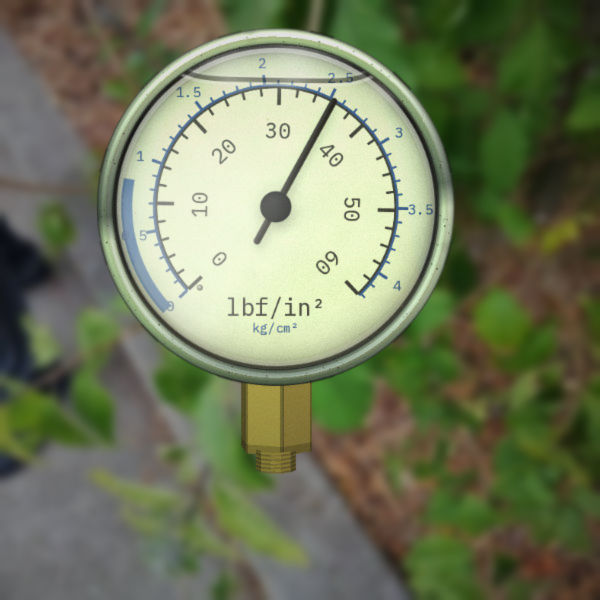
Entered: 36 psi
